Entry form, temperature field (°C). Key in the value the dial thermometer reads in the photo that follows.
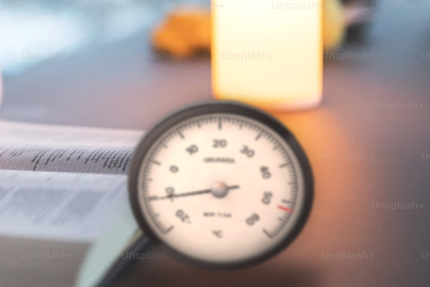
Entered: -10 °C
